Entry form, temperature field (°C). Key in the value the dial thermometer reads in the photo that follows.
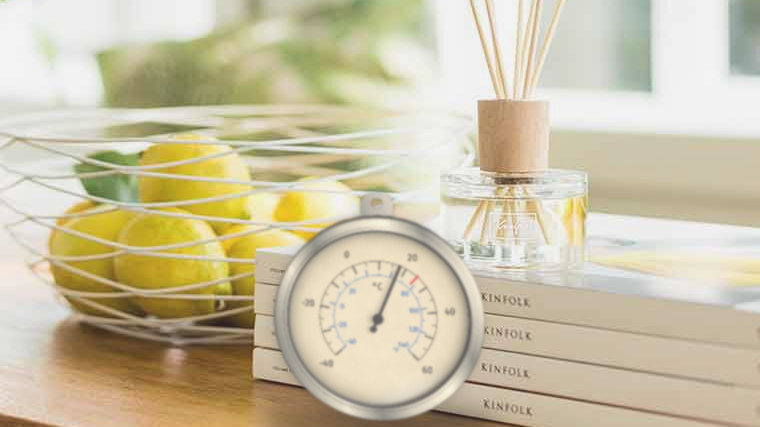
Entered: 17.5 °C
